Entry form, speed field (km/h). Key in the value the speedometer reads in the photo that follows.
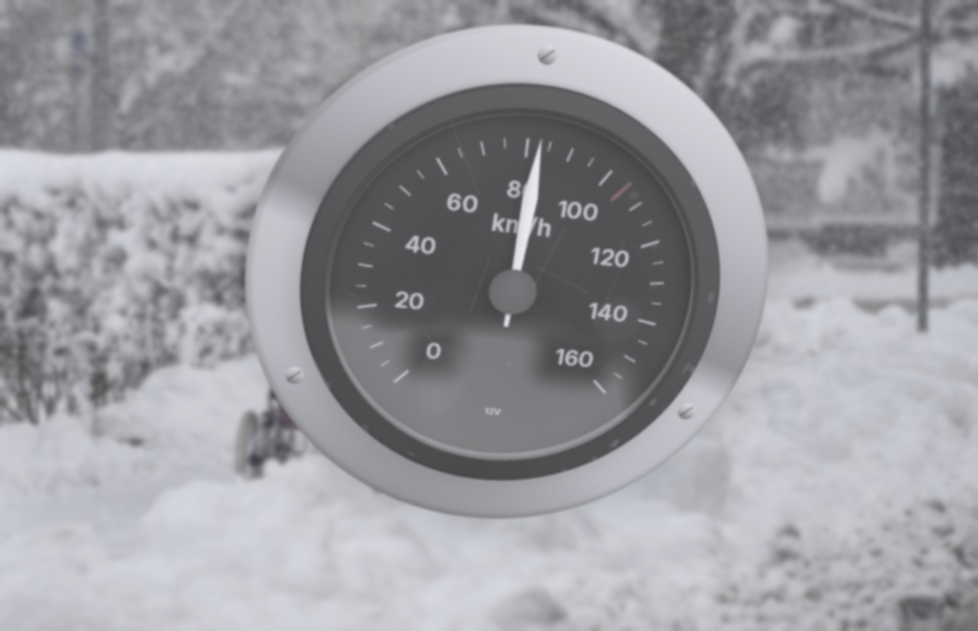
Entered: 82.5 km/h
